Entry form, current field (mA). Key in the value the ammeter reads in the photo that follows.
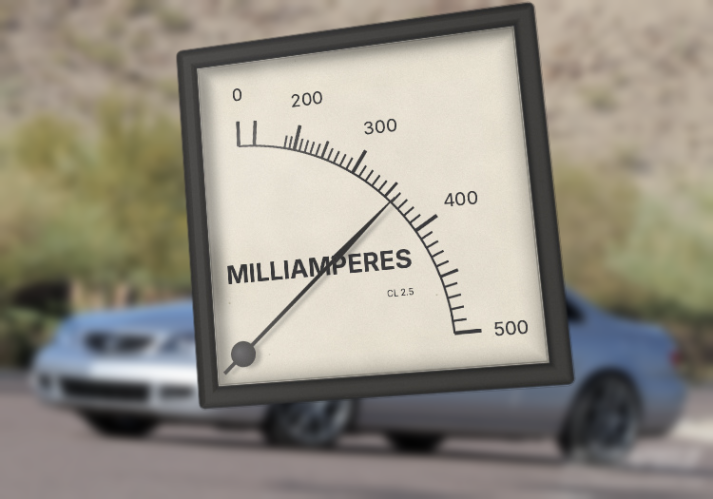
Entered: 360 mA
